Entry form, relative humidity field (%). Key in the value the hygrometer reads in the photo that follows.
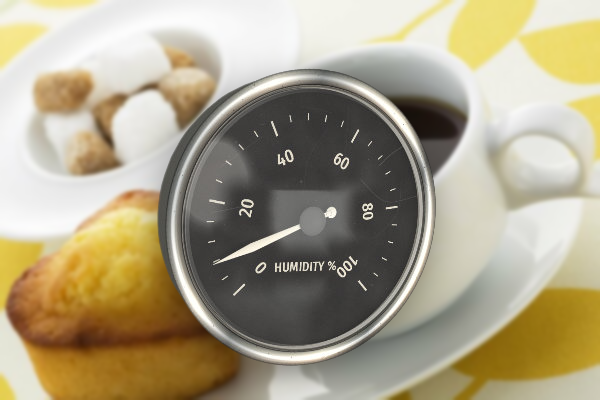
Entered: 8 %
